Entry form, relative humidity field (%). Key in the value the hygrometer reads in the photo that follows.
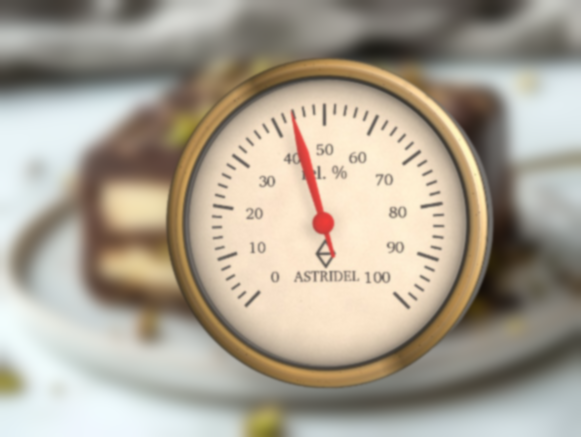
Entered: 44 %
